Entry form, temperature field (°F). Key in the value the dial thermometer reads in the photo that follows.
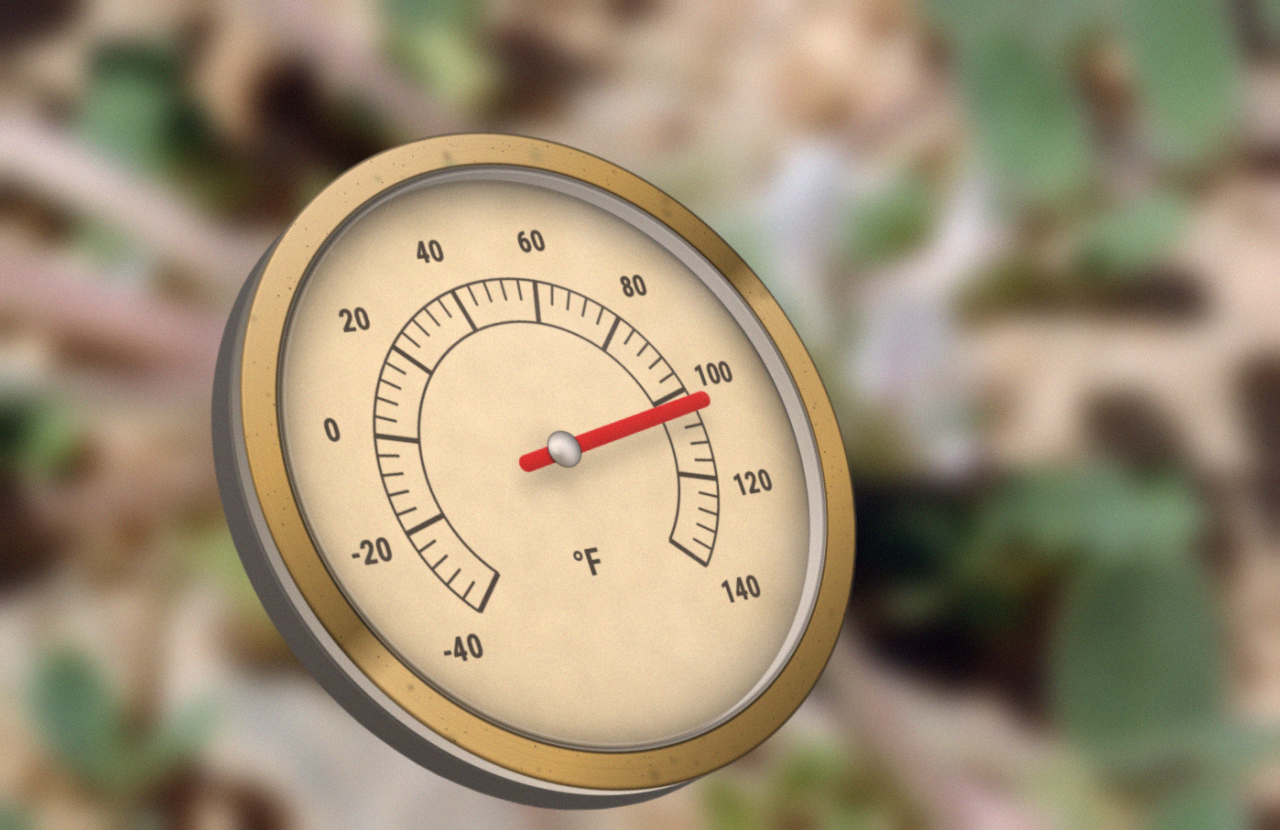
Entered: 104 °F
